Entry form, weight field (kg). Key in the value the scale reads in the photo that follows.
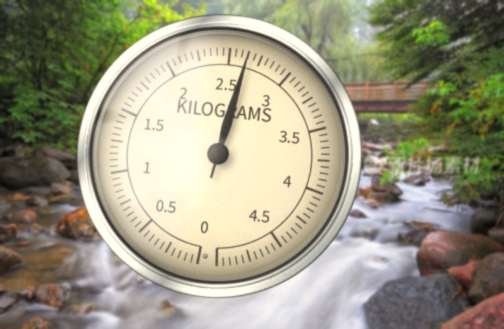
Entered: 2.65 kg
